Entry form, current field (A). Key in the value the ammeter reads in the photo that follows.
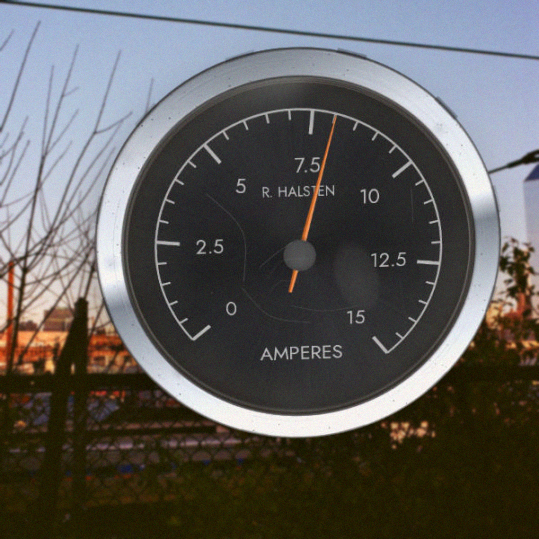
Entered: 8 A
